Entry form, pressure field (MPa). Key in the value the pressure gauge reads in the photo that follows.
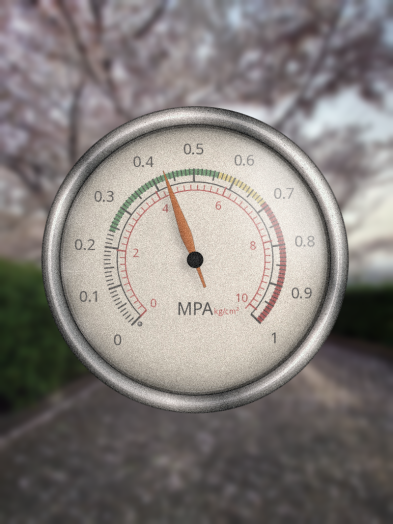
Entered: 0.43 MPa
